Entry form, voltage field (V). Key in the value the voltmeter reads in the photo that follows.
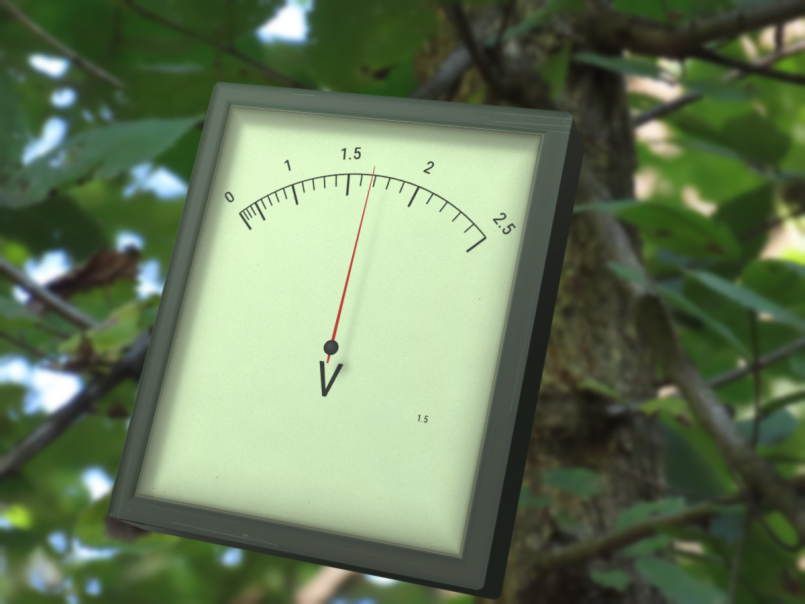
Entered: 1.7 V
